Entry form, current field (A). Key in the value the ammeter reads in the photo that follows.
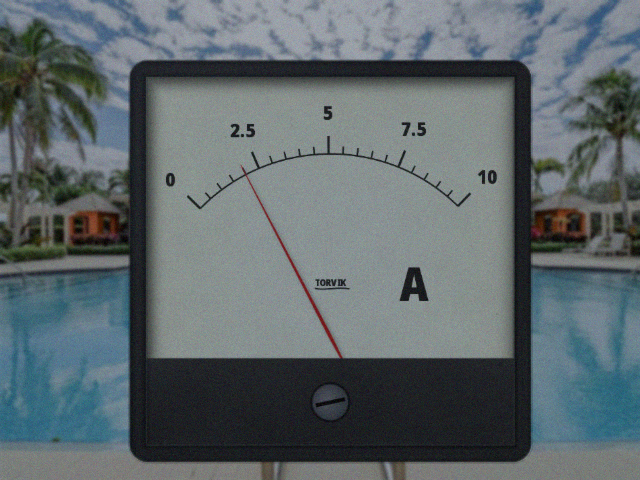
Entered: 2 A
